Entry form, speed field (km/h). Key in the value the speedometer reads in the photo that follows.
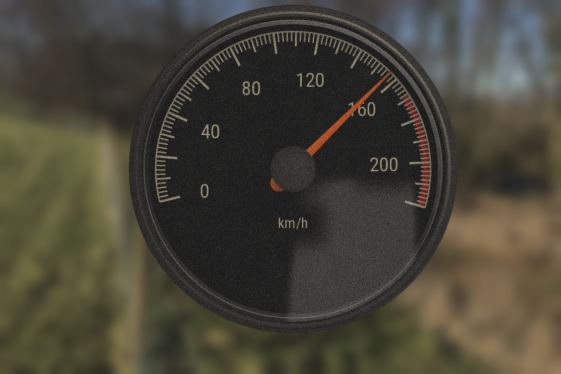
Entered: 156 km/h
